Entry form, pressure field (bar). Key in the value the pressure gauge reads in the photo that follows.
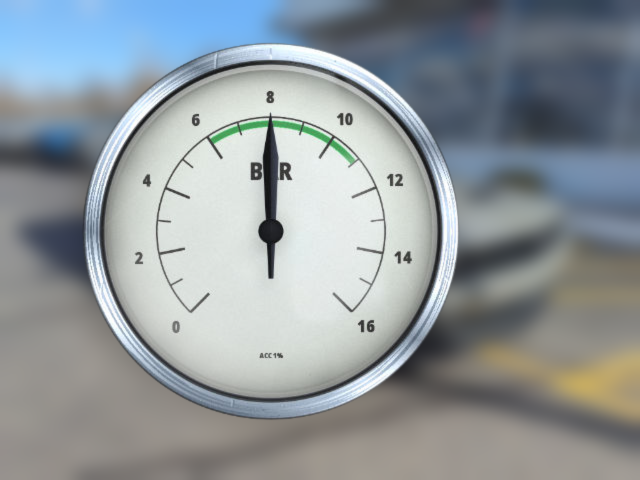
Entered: 8 bar
